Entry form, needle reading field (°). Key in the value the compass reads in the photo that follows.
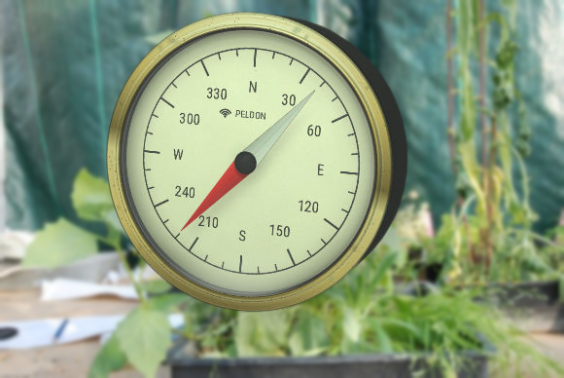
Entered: 220 °
